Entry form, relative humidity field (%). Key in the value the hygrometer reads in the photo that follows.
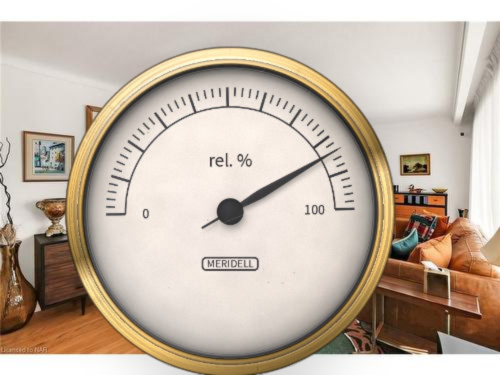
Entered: 84 %
